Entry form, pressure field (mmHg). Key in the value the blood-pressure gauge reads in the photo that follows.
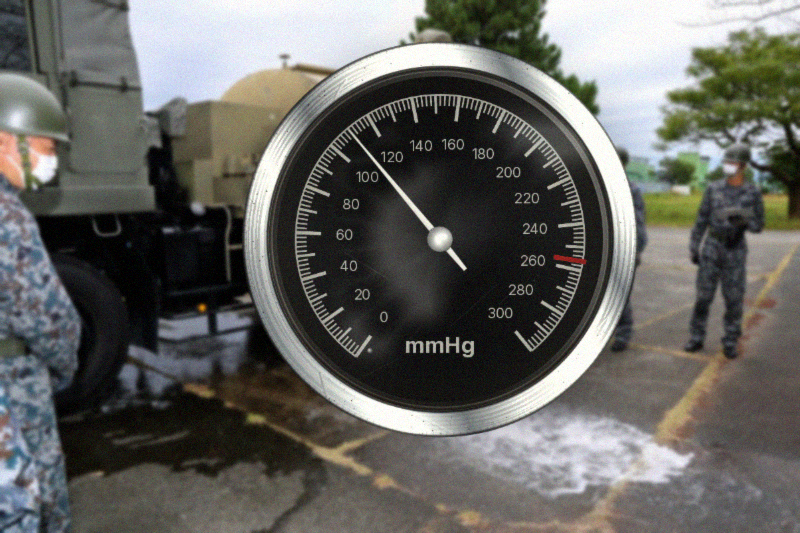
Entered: 110 mmHg
